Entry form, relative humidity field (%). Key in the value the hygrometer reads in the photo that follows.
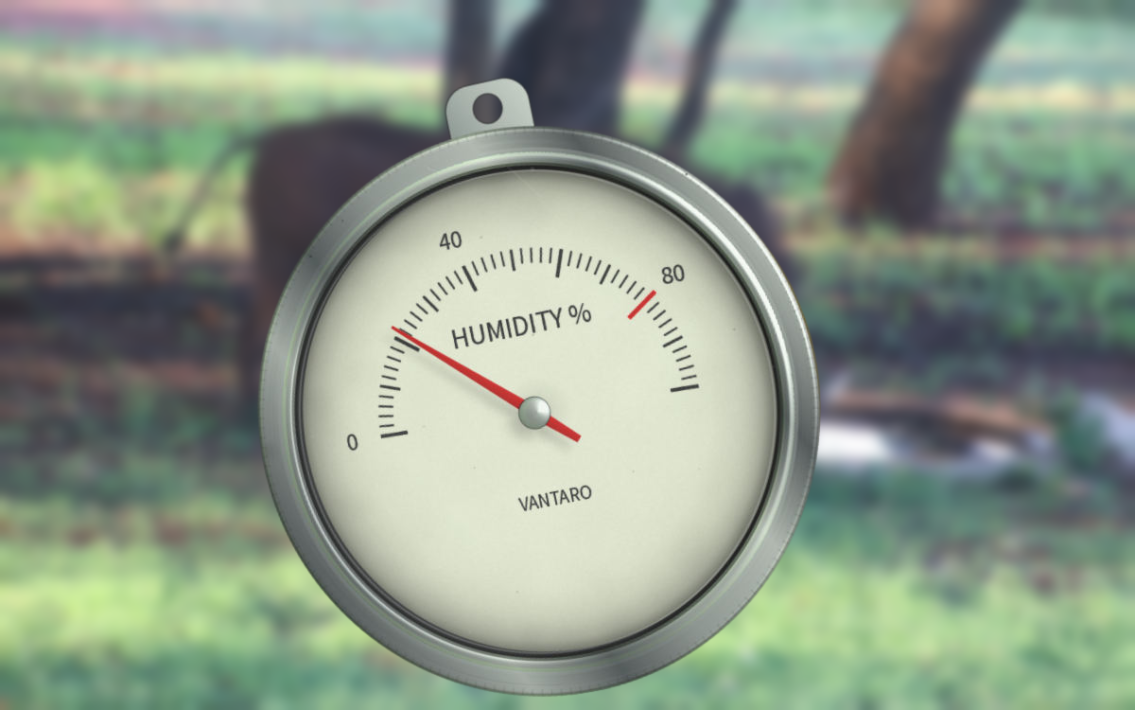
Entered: 22 %
